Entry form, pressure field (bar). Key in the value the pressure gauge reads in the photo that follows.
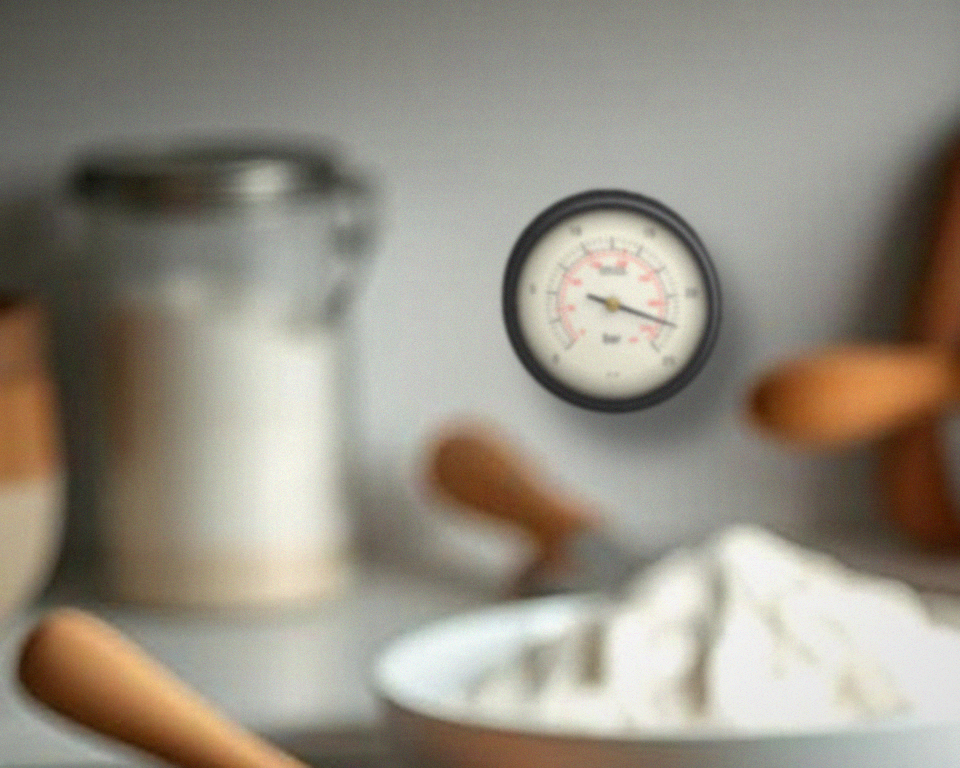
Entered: 22.5 bar
